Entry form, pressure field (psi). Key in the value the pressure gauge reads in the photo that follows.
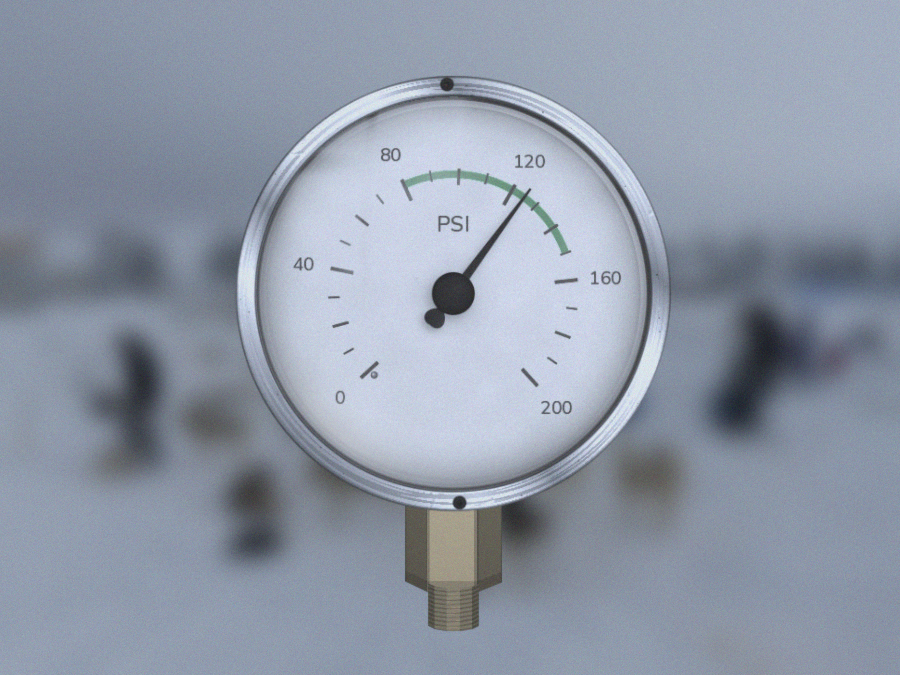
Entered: 125 psi
